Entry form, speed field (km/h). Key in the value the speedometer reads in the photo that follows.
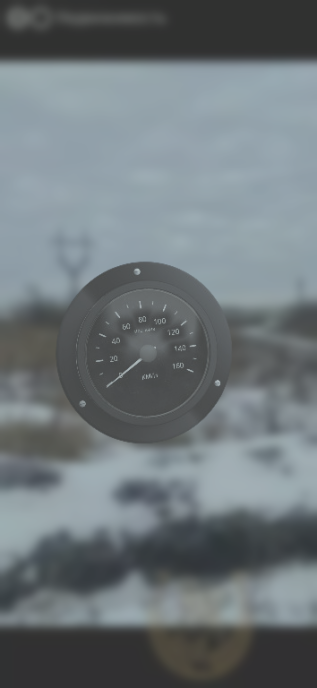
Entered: 0 km/h
